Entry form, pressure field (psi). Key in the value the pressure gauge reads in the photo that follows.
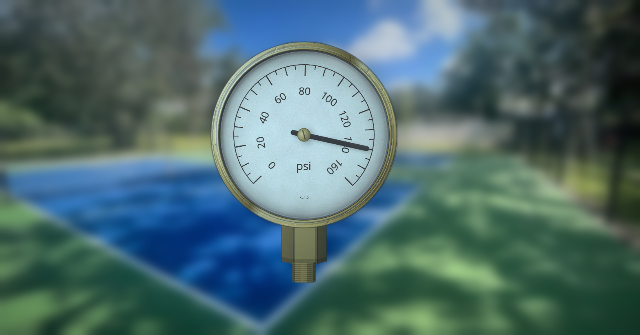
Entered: 140 psi
